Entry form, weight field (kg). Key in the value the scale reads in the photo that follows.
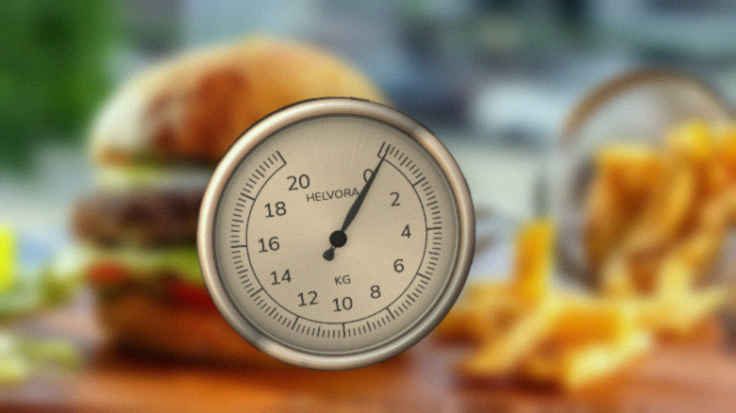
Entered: 0.2 kg
